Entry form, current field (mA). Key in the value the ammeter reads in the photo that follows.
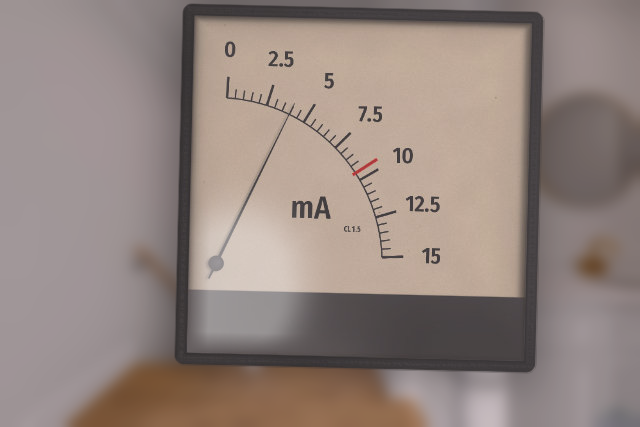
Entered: 4 mA
